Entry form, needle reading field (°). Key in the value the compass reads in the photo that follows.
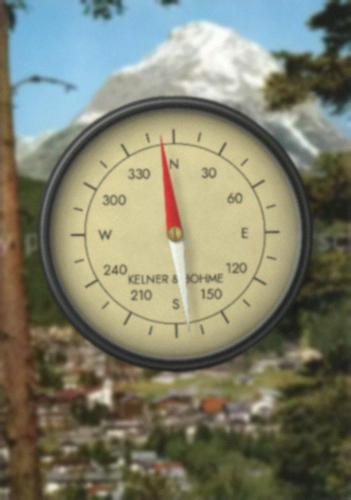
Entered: 352.5 °
